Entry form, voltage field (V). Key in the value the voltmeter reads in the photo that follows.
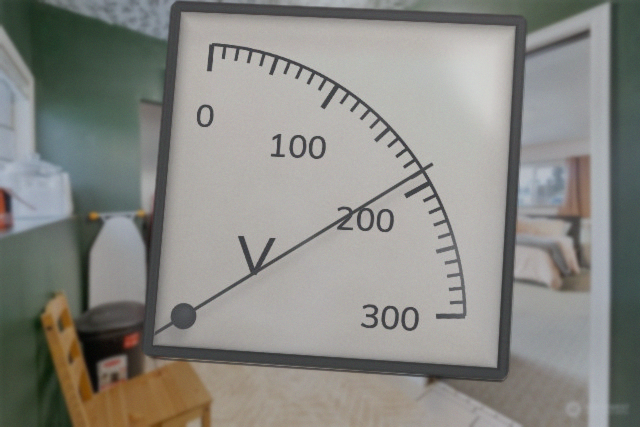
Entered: 190 V
